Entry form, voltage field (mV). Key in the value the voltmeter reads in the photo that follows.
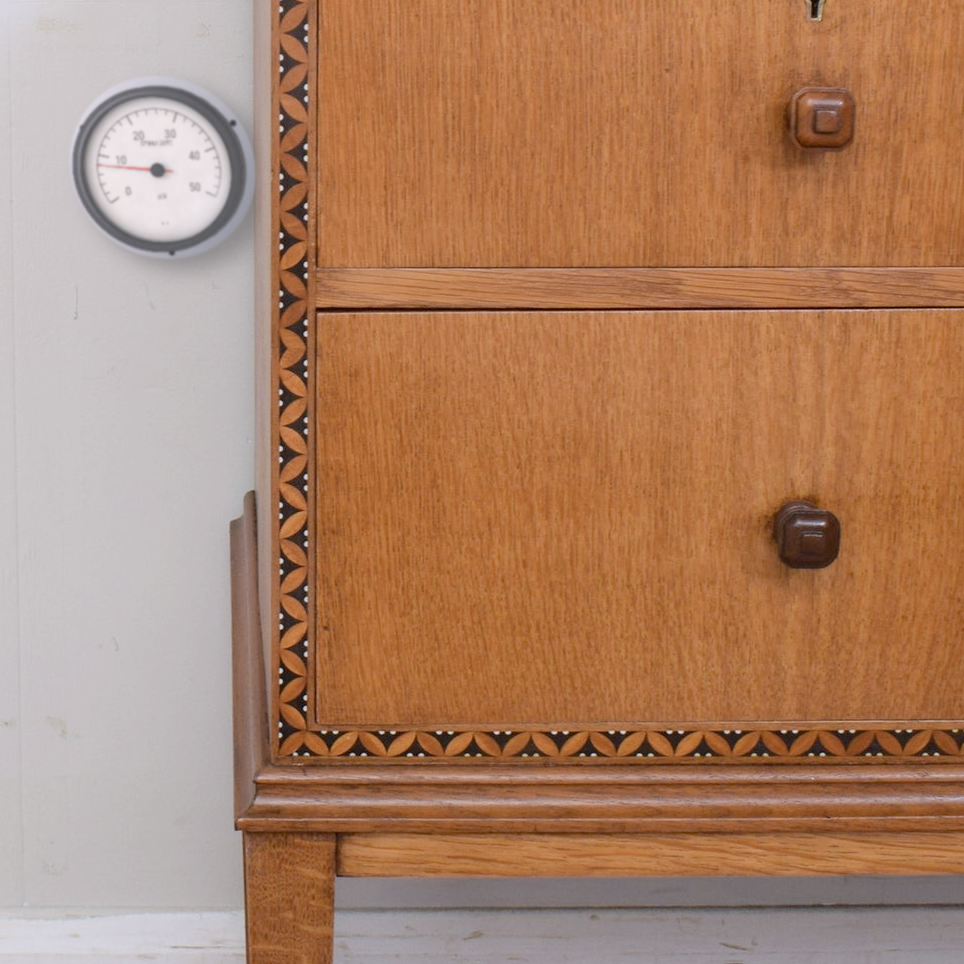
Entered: 8 mV
